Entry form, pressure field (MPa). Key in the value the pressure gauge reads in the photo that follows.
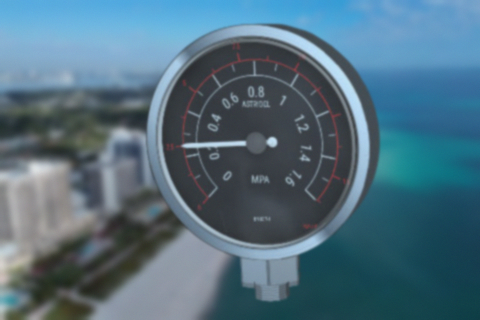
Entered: 0.25 MPa
